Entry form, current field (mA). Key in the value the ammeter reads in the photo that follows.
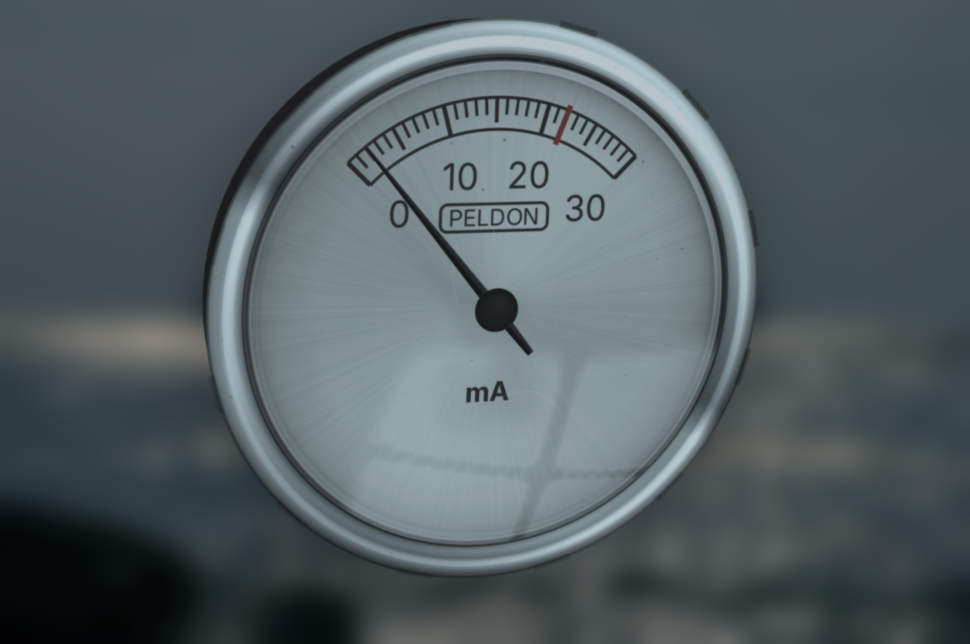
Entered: 2 mA
